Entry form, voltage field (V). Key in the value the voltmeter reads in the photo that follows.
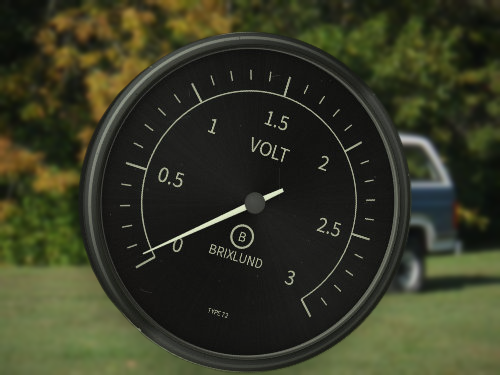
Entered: 0.05 V
